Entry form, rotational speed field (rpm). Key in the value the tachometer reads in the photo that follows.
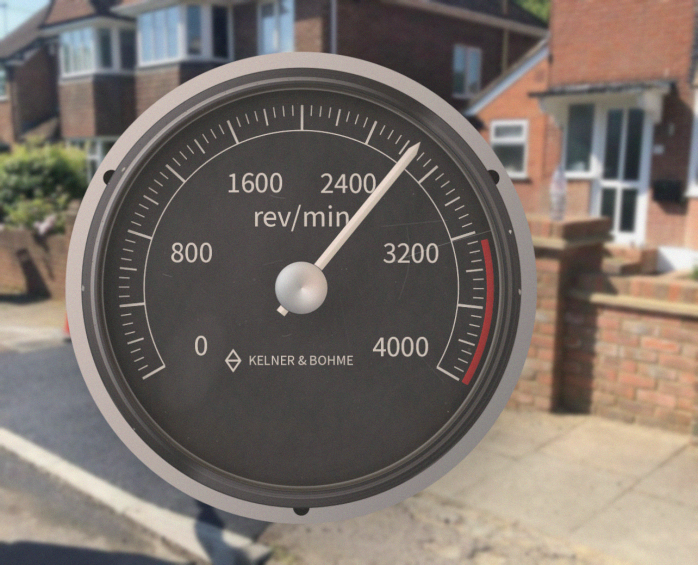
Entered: 2650 rpm
